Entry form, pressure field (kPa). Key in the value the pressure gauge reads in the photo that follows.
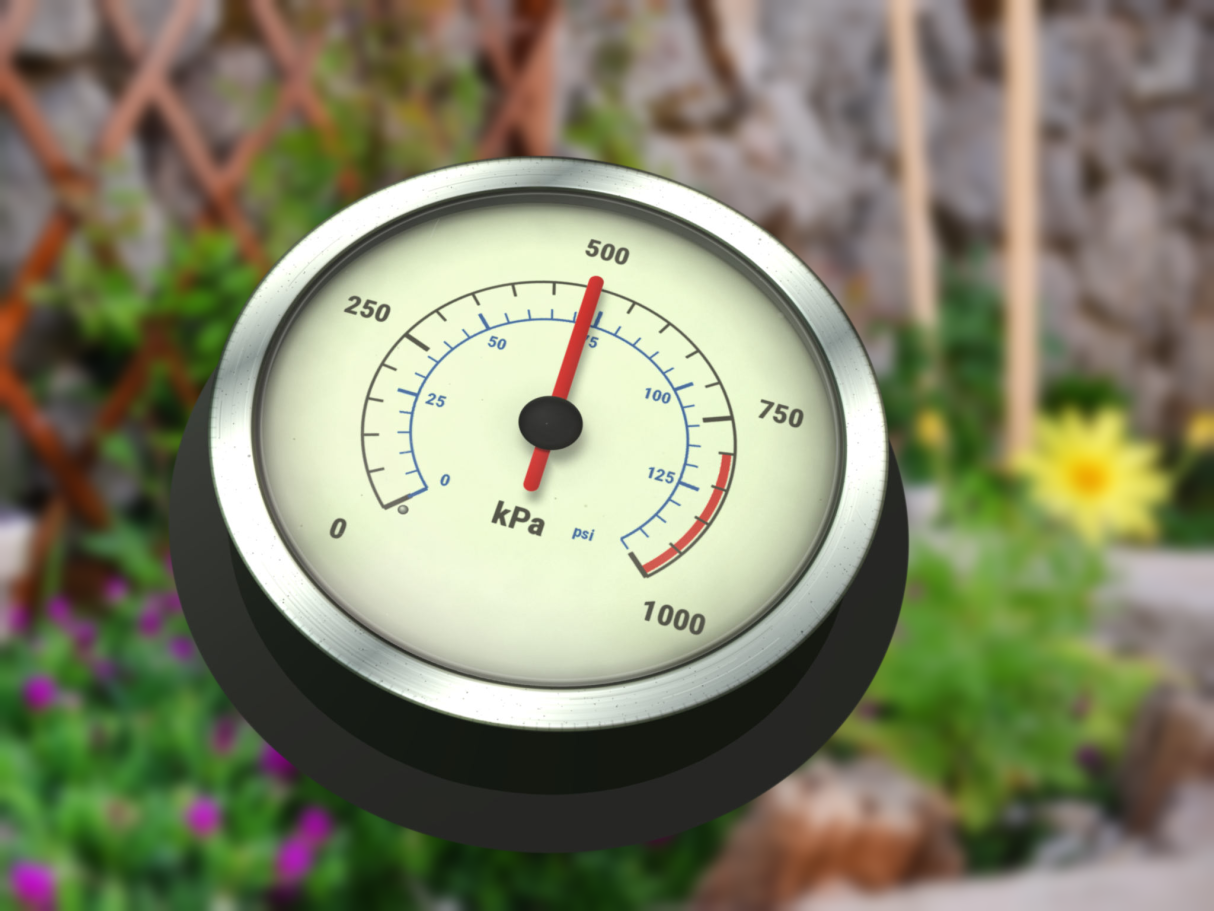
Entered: 500 kPa
